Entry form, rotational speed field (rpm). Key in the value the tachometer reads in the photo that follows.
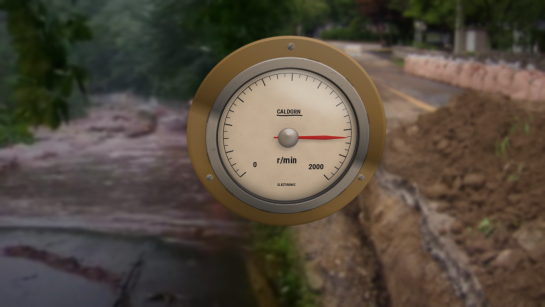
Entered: 1650 rpm
